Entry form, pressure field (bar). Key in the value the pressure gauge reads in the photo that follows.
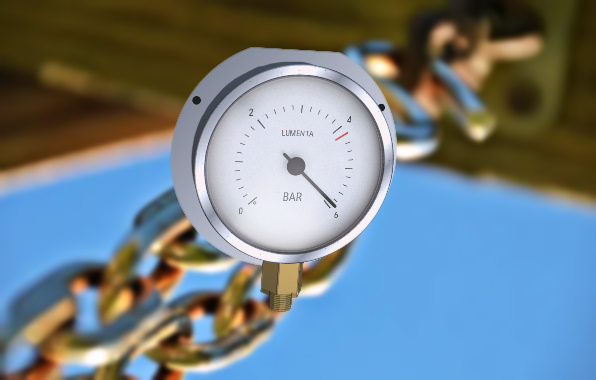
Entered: 5.9 bar
